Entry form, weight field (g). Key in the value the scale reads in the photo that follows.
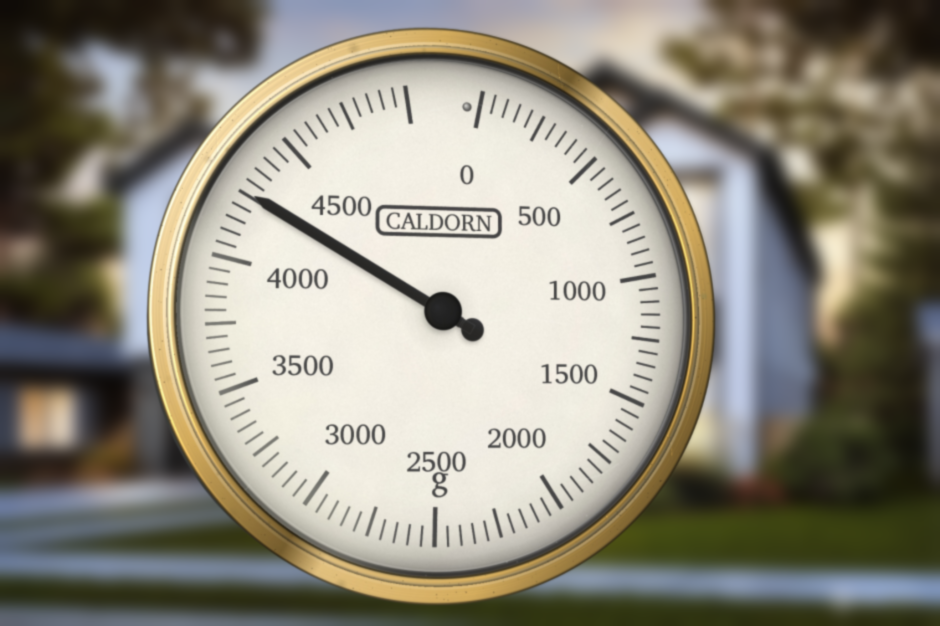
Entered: 4250 g
